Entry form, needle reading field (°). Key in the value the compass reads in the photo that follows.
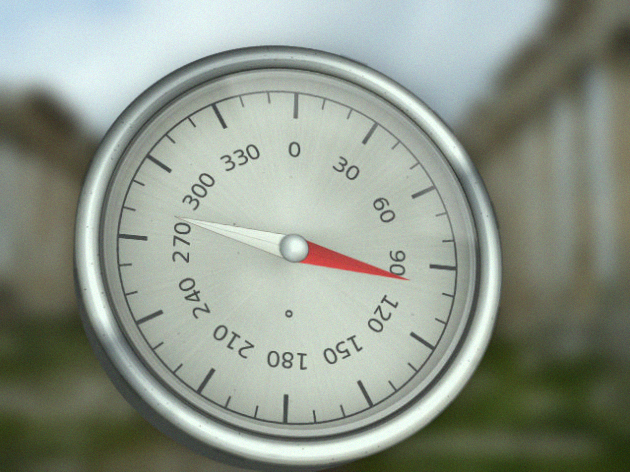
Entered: 100 °
